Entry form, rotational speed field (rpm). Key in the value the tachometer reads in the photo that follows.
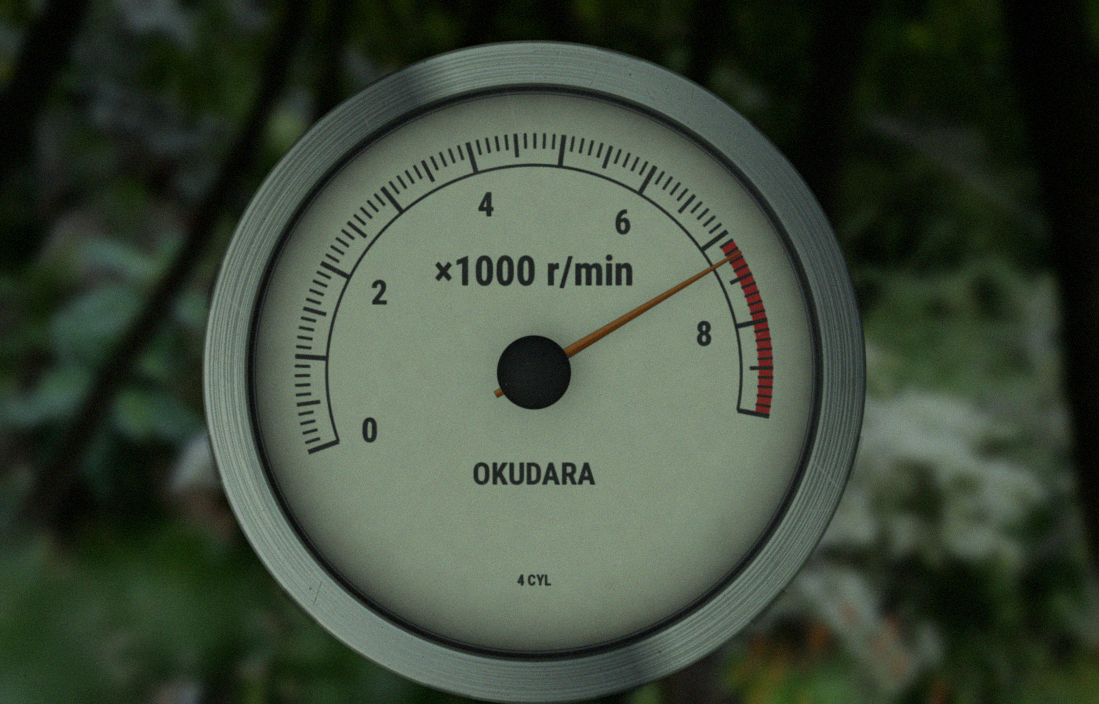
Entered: 7250 rpm
